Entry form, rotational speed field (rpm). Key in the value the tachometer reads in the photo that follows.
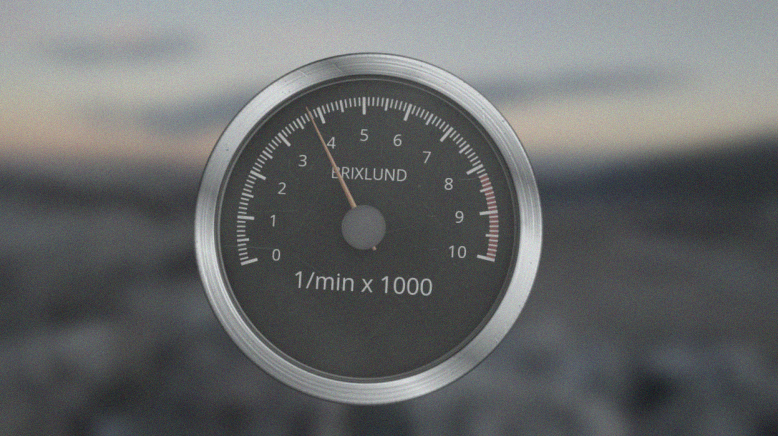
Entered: 3800 rpm
